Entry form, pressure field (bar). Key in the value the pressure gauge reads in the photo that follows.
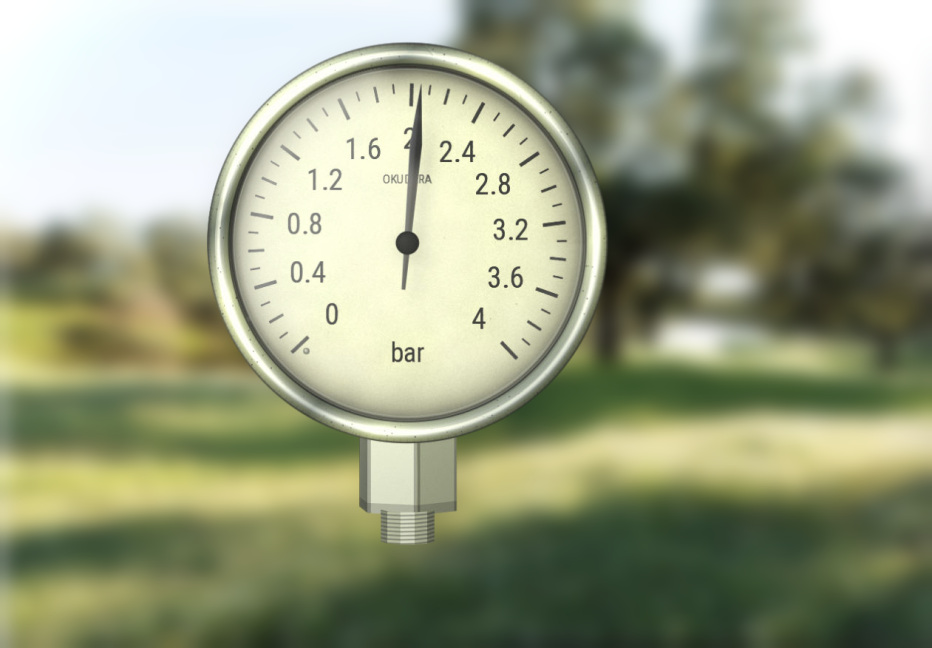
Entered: 2.05 bar
